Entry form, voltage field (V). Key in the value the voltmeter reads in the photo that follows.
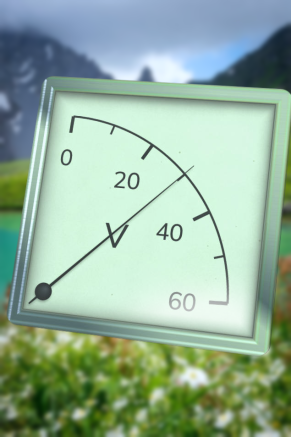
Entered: 30 V
